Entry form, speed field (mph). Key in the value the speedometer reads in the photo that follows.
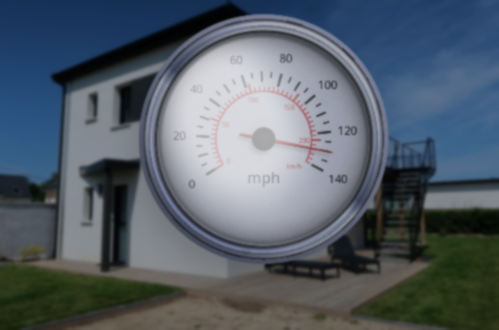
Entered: 130 mph
